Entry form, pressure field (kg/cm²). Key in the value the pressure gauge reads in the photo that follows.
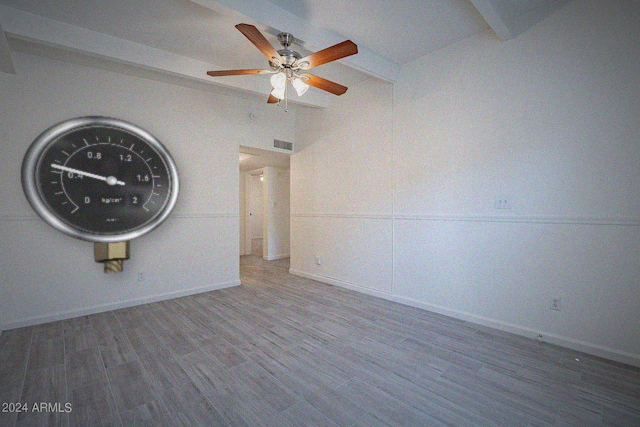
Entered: 0.45 kg/cm²
